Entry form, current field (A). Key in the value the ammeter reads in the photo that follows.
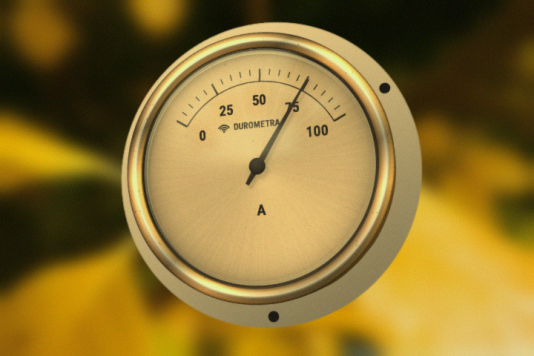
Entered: 75 A
